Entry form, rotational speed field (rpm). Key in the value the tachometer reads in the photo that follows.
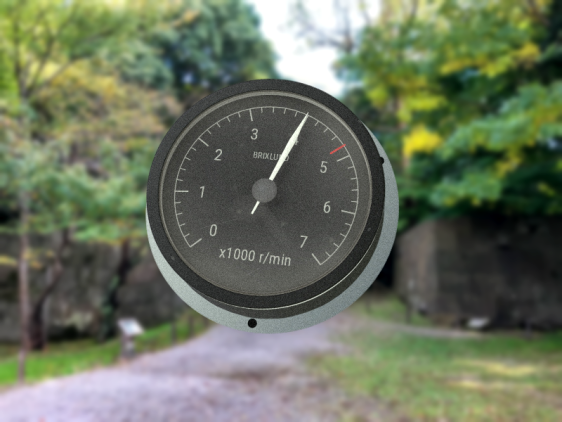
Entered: 4000 rpm
